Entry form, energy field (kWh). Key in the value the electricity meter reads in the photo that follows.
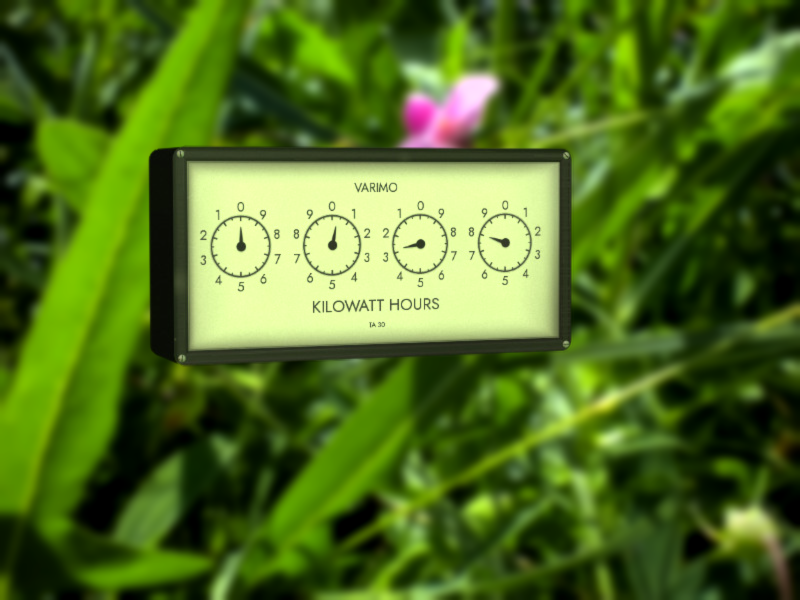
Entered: 28 kWh
